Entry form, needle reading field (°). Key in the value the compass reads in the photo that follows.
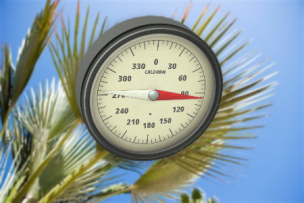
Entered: 95 °
